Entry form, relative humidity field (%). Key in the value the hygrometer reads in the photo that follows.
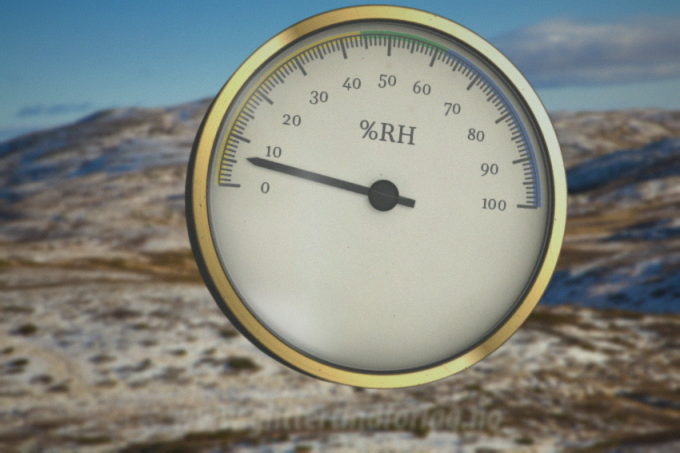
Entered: 6 %
